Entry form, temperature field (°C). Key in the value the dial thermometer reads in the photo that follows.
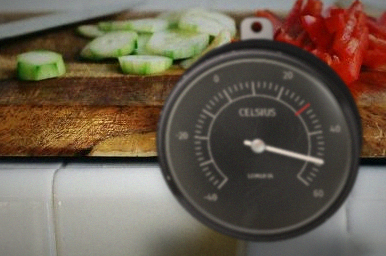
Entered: 50 °C
